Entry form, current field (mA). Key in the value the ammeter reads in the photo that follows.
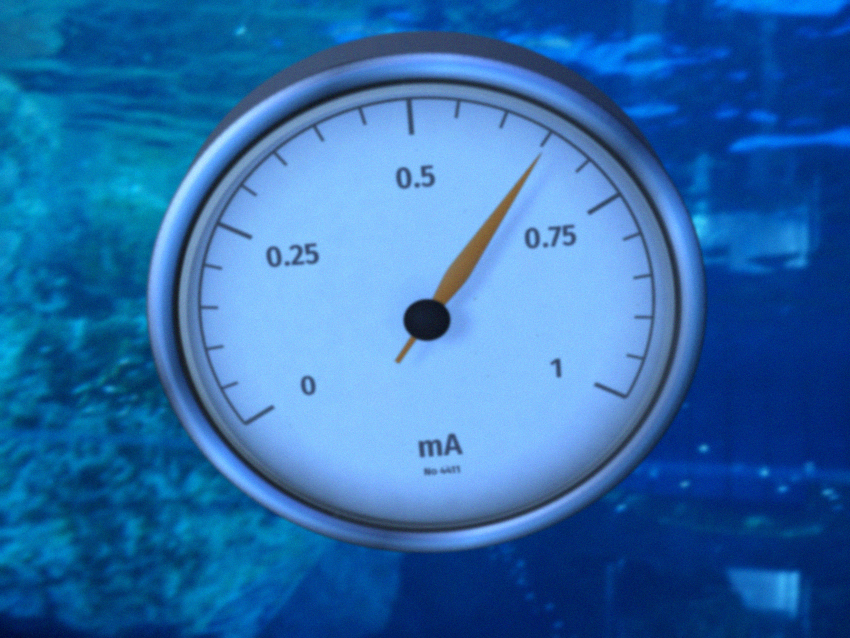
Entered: 0.65 mA
